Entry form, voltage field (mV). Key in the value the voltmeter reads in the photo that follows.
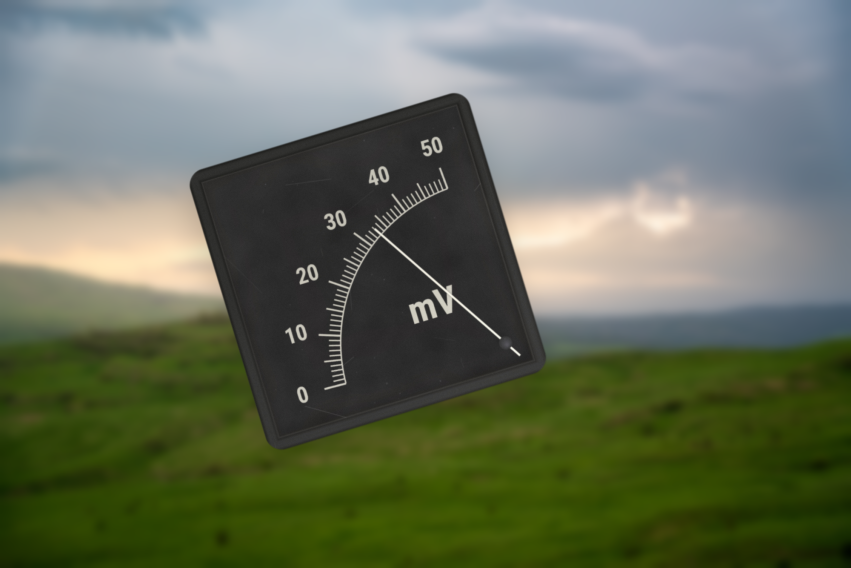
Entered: 33 mV
